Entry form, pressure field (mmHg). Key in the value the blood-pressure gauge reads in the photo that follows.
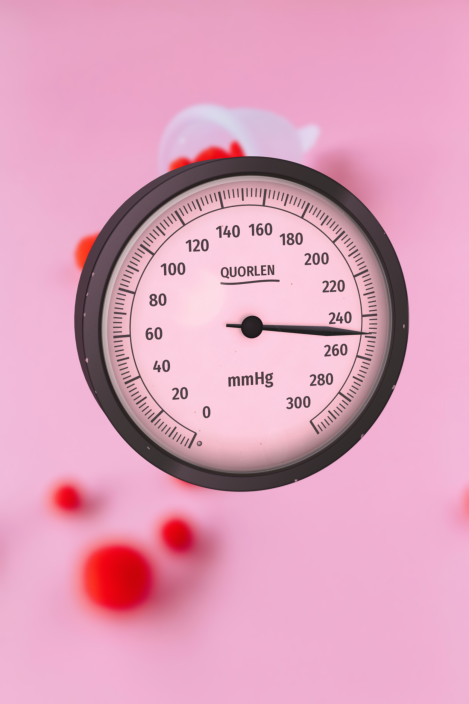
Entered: 248 mmHg
